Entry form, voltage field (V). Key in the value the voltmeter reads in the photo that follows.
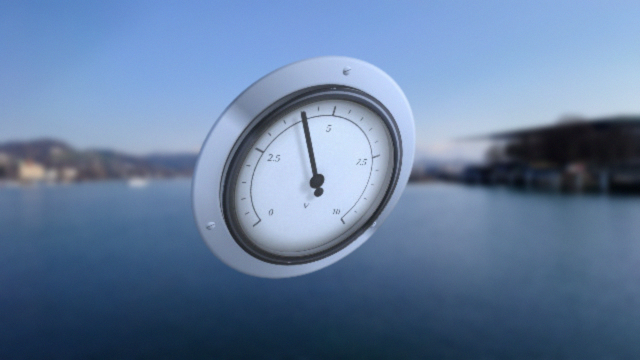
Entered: 4 V
